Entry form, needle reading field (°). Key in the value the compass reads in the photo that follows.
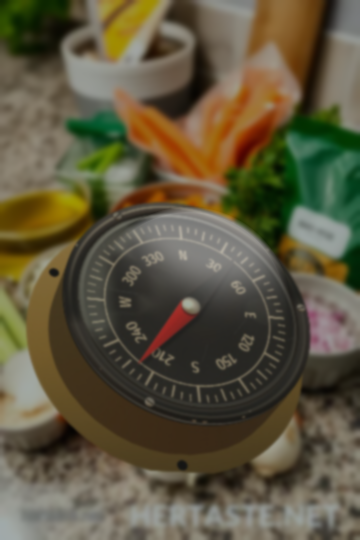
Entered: 220 °
